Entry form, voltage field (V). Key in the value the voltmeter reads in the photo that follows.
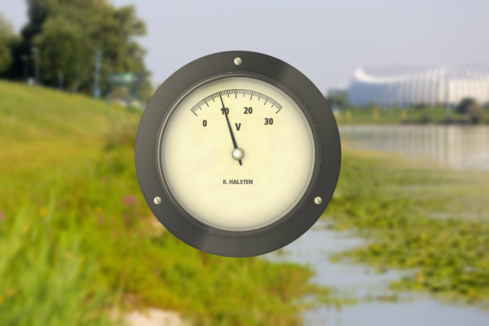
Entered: 10 V
